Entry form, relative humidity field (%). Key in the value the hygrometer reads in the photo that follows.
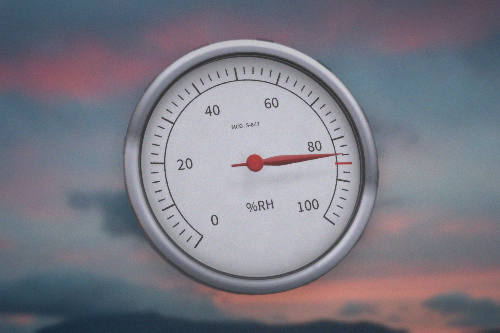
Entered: 84 %
